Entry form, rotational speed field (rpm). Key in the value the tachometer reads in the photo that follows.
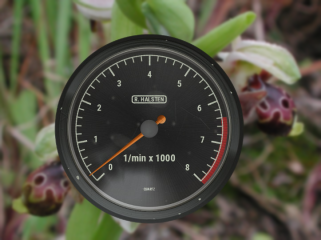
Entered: 200 rpm
